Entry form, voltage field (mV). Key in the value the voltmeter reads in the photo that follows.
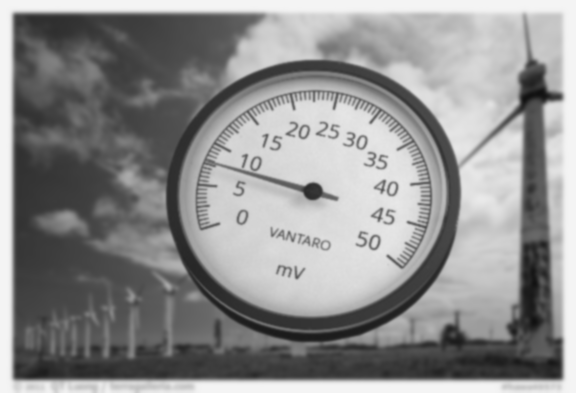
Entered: 7.5 mV
